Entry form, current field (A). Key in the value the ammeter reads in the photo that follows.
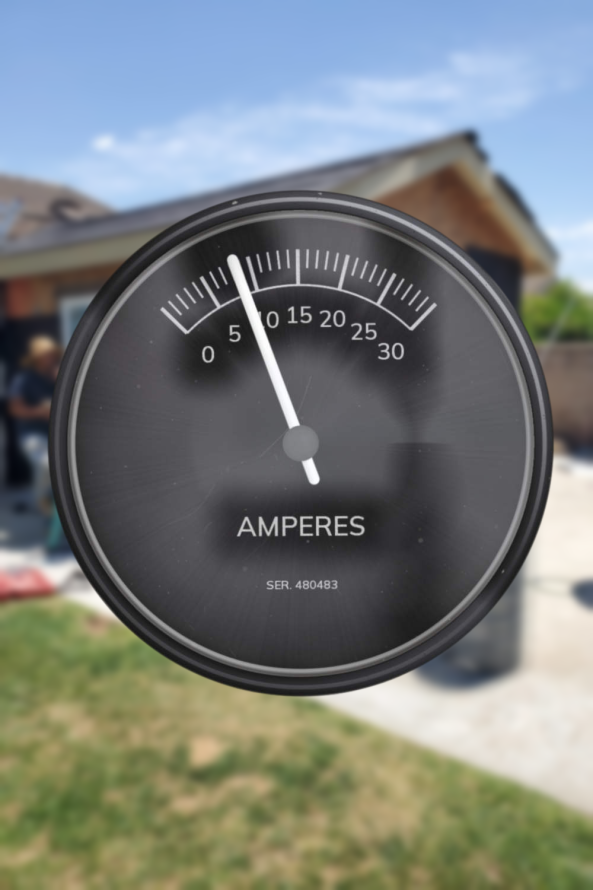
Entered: 8.5 A
